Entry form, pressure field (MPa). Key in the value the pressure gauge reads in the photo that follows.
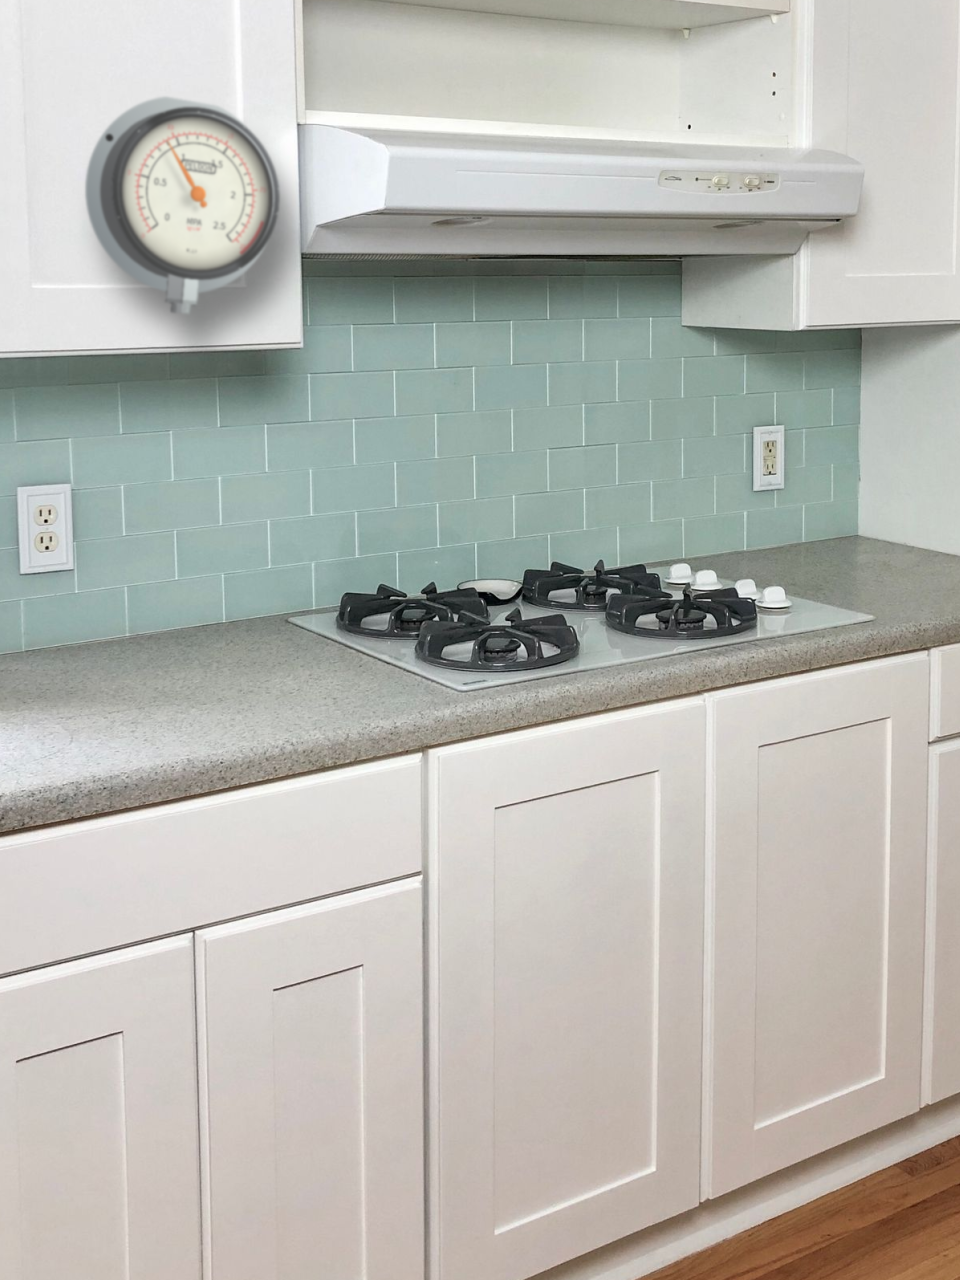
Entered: 0.9 MPa
